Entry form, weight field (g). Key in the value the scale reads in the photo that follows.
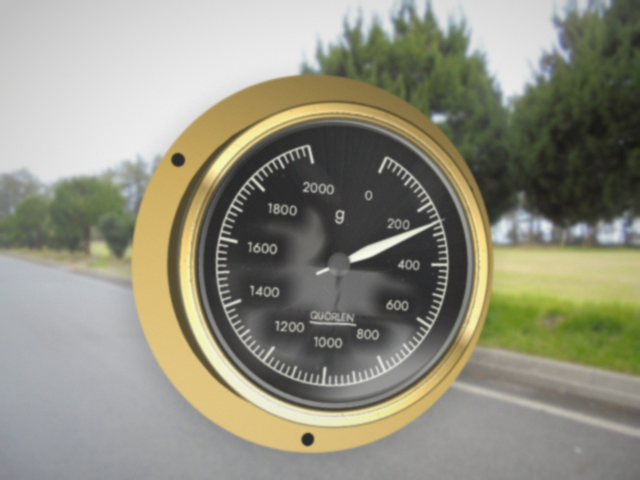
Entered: 260 g
